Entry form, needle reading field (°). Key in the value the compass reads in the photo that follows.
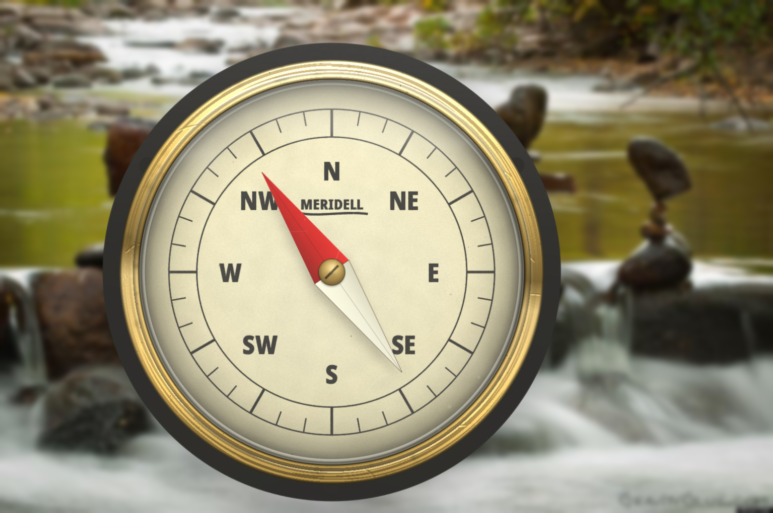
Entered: 325 °
